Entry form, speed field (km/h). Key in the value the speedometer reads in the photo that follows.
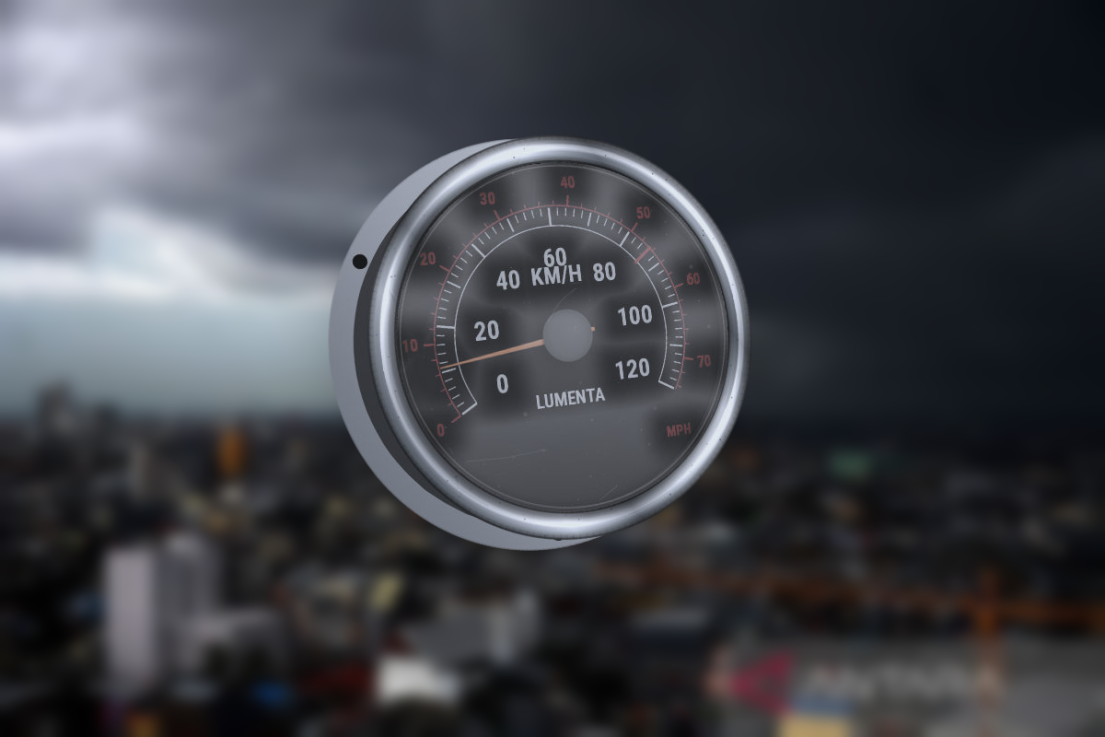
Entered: 11 km/h
